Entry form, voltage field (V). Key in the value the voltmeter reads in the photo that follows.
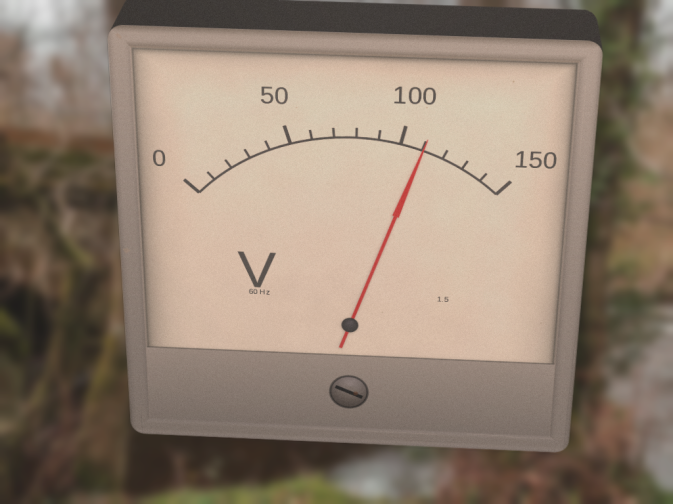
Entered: 110 V
